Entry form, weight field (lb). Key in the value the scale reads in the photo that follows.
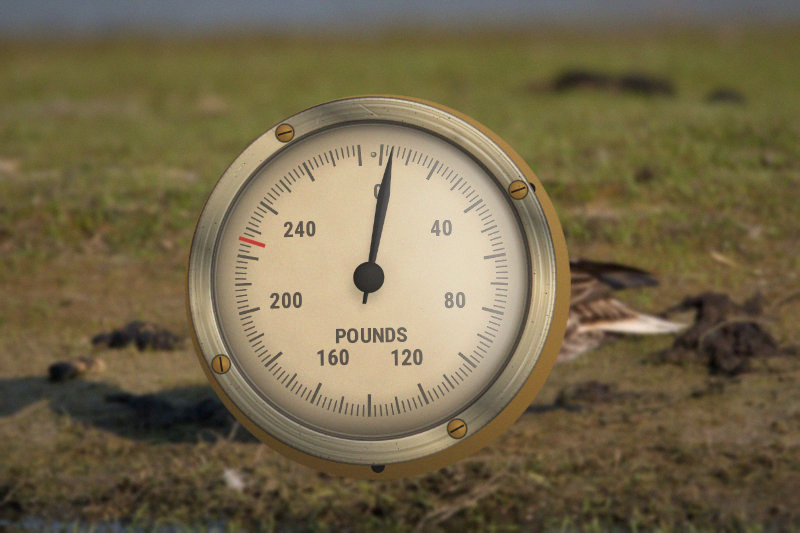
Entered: 4 lb
